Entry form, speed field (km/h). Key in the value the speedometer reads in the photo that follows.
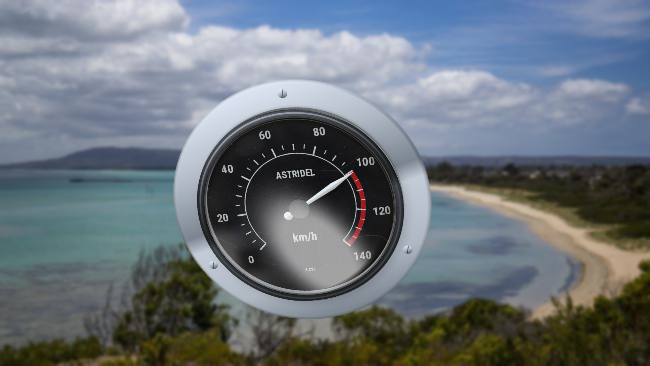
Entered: 100 km/h
